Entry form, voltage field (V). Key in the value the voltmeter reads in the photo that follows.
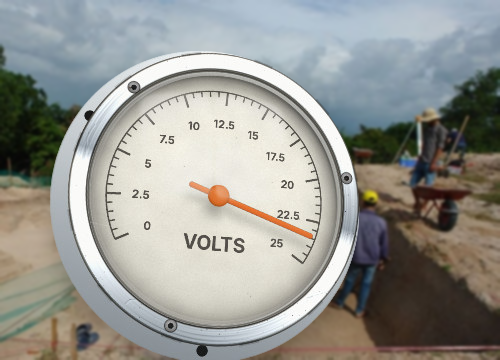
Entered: 23.5 V
